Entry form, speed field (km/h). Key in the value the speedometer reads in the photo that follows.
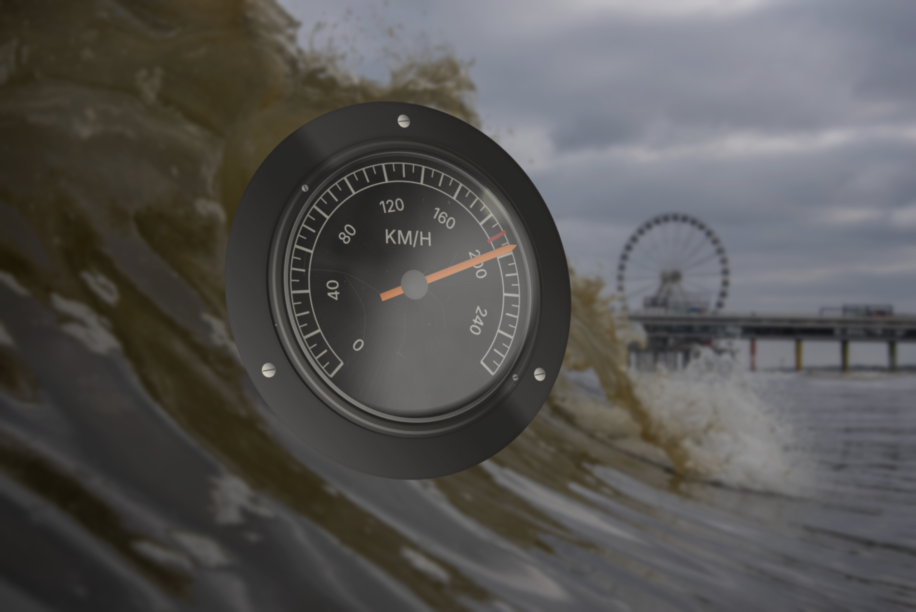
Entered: 197.5 km/h
